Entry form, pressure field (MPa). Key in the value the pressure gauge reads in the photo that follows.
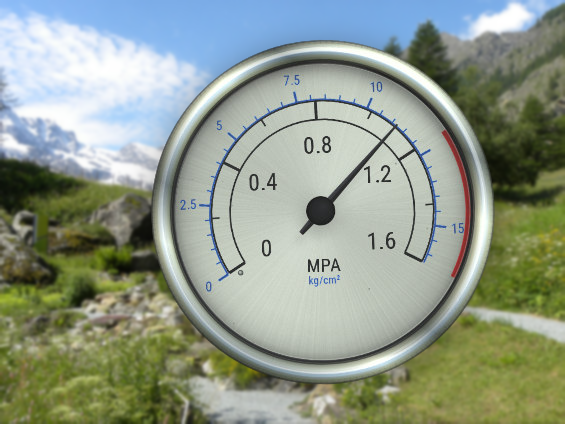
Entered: 1.1 MPa
